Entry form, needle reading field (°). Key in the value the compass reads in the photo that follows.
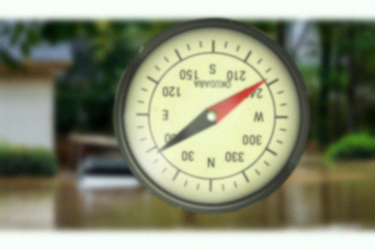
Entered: 235 °
